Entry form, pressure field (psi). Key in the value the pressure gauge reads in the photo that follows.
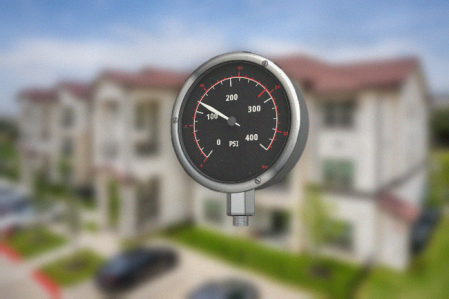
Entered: 120 psi
